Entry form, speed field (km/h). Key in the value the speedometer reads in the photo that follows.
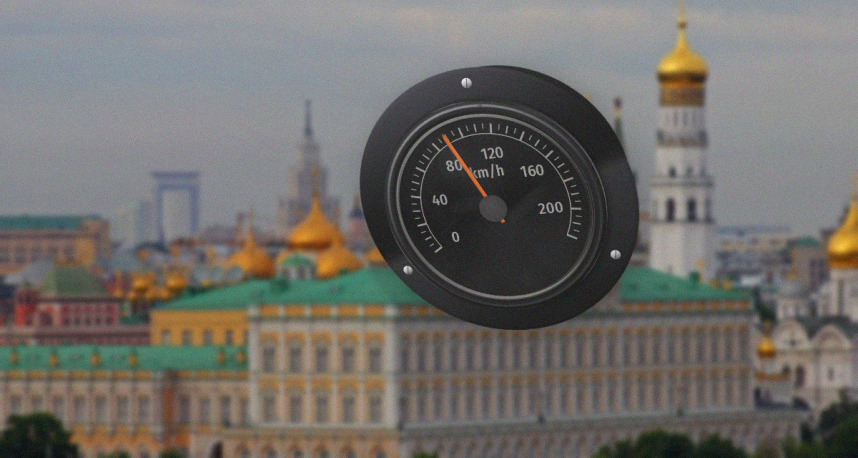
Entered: 90 km/h
